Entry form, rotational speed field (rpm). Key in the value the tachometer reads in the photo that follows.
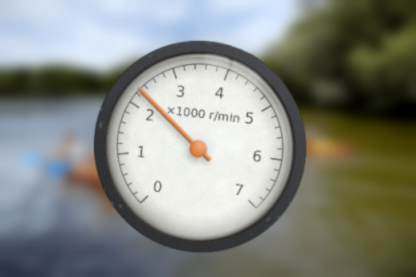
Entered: 2300 rpm
